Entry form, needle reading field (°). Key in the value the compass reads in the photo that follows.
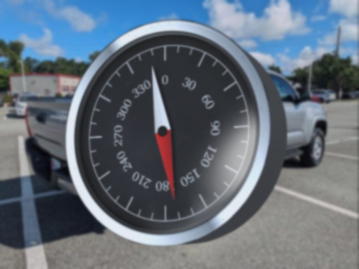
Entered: 170 °
